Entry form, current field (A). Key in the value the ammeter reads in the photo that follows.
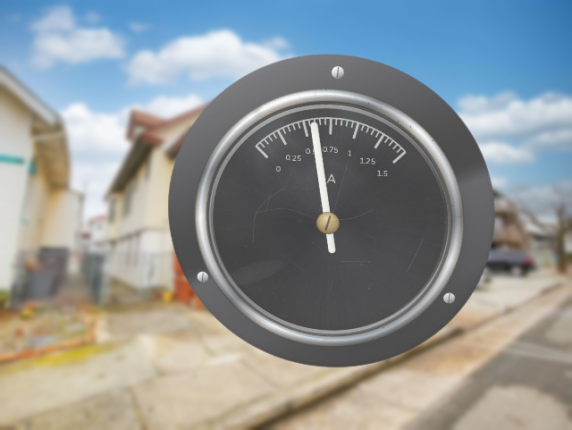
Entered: 0.6 A
